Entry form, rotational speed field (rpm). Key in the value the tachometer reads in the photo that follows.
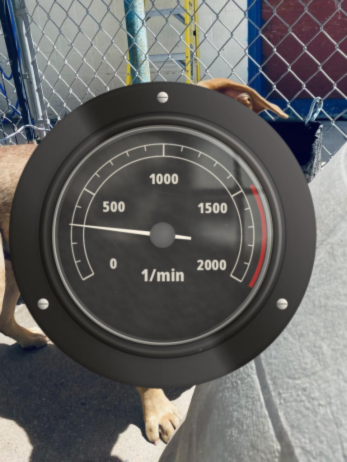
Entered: 300 rpm
